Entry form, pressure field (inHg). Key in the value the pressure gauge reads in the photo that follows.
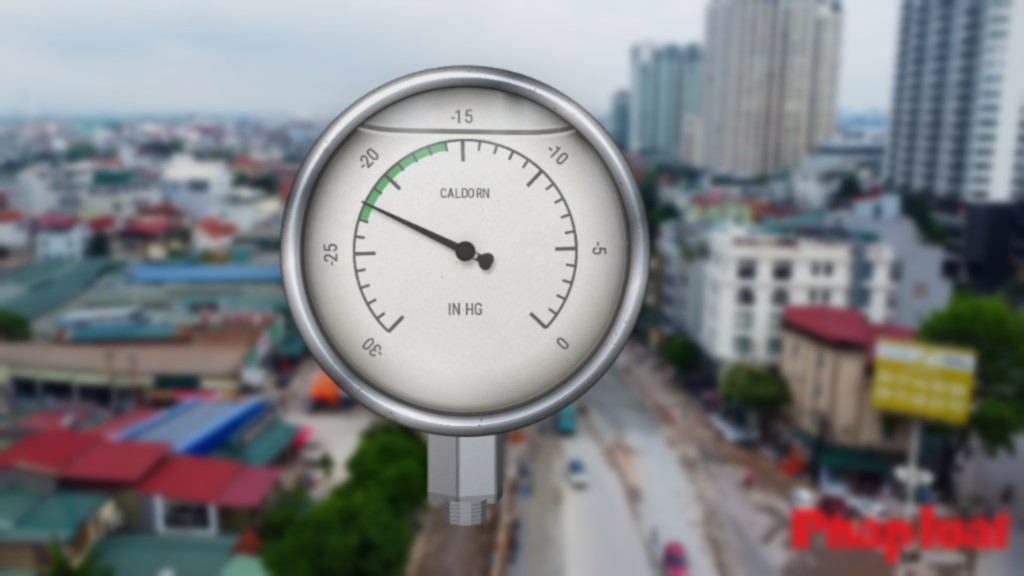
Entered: -22 inHg
